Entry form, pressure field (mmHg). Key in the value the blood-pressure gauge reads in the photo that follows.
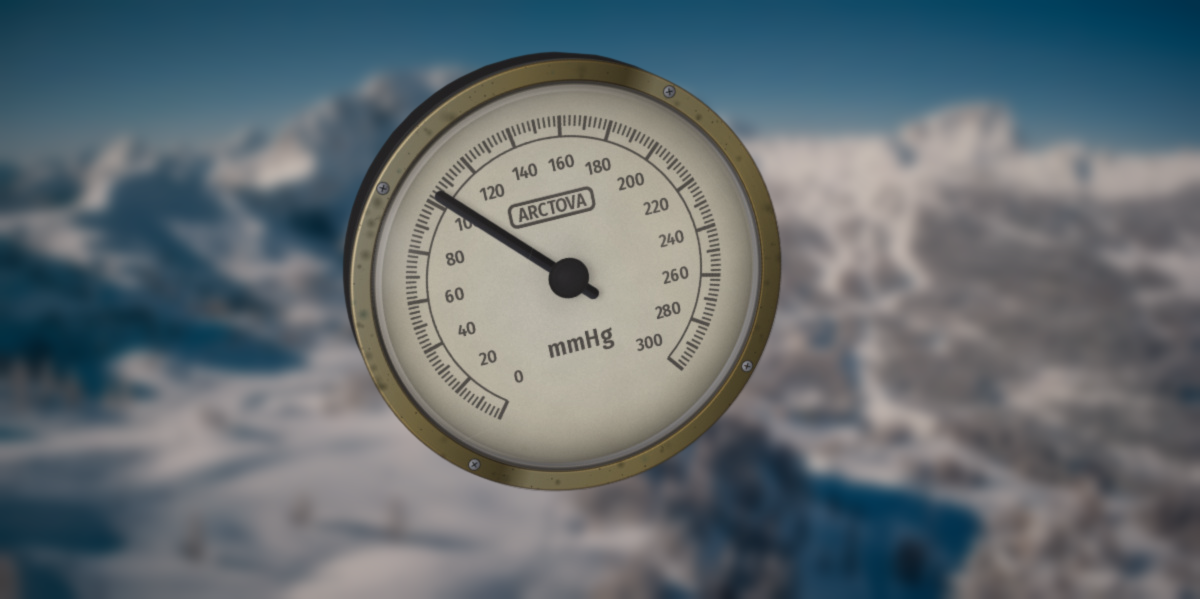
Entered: 104 mmHg
